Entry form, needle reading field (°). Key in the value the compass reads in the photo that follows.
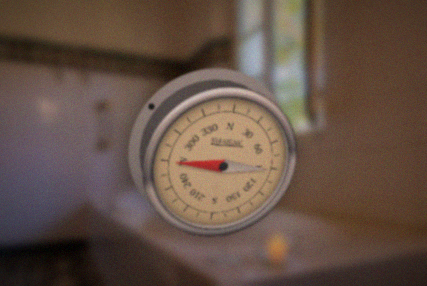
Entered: 270 °
